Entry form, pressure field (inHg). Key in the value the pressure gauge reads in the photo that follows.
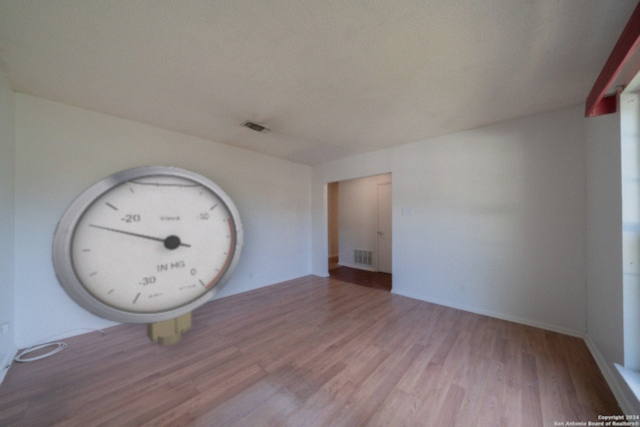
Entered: -22 inHg
